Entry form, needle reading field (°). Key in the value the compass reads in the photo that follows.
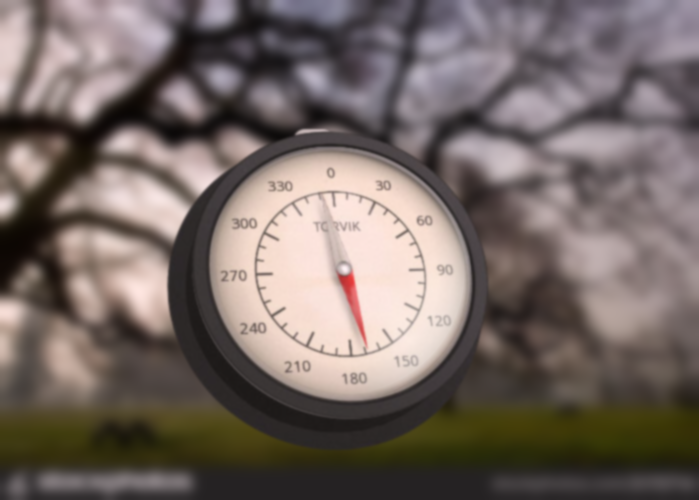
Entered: 170 °
